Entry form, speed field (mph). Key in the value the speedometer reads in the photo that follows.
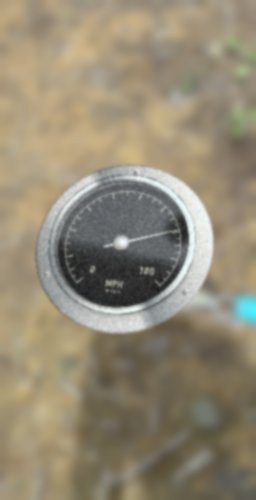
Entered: 140 mph
